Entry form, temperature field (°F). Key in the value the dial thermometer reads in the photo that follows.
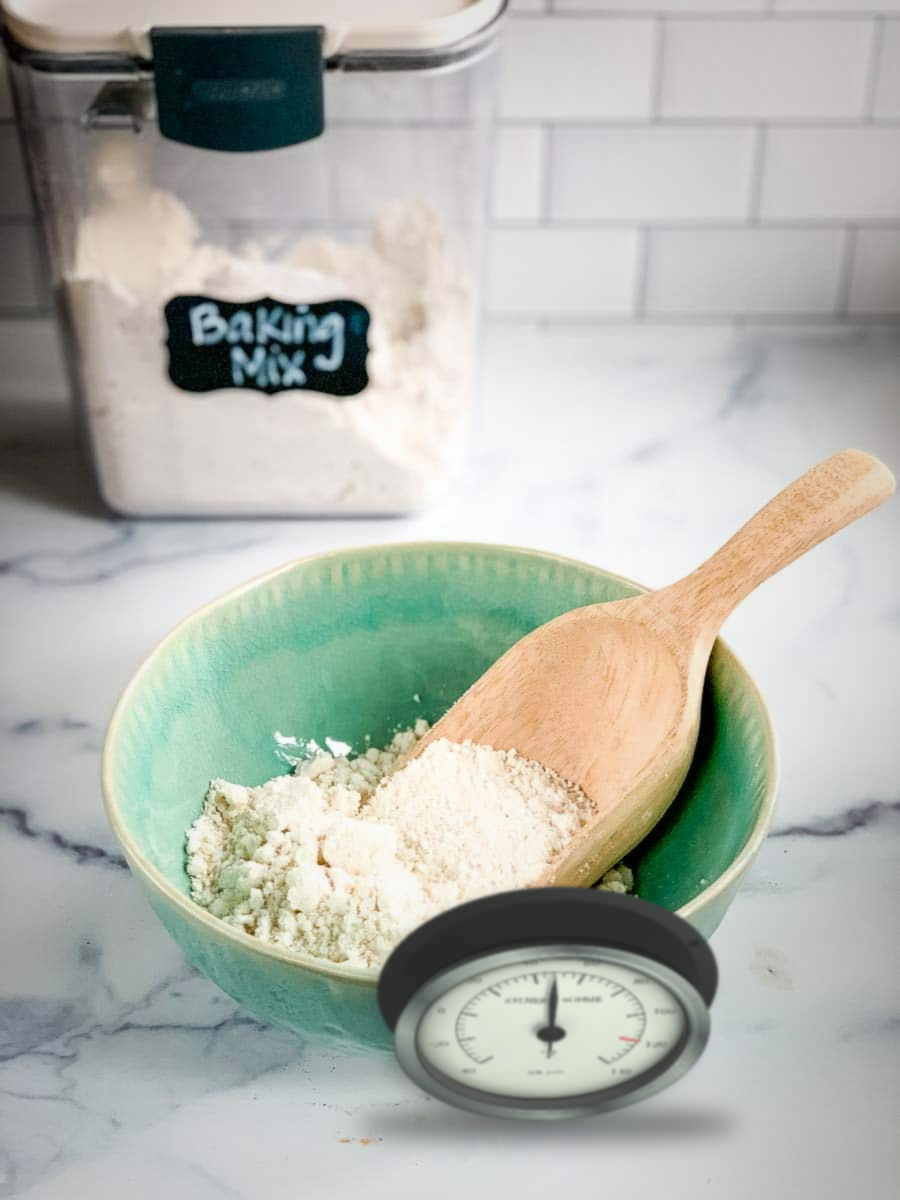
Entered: 48 °F
